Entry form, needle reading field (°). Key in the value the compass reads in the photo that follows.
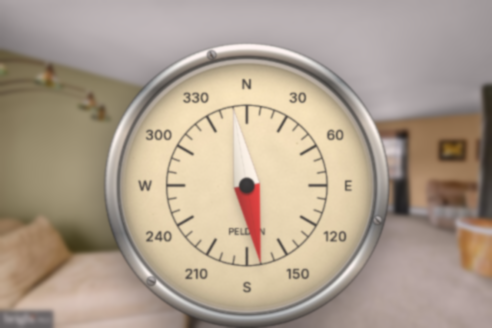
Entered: 170 °
